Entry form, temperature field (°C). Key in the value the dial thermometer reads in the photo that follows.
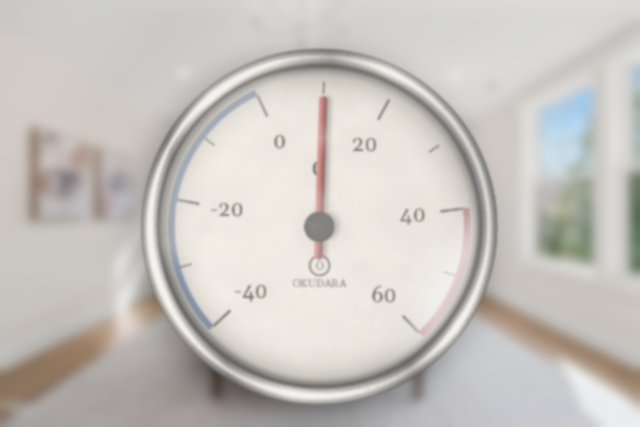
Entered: 10 °C
